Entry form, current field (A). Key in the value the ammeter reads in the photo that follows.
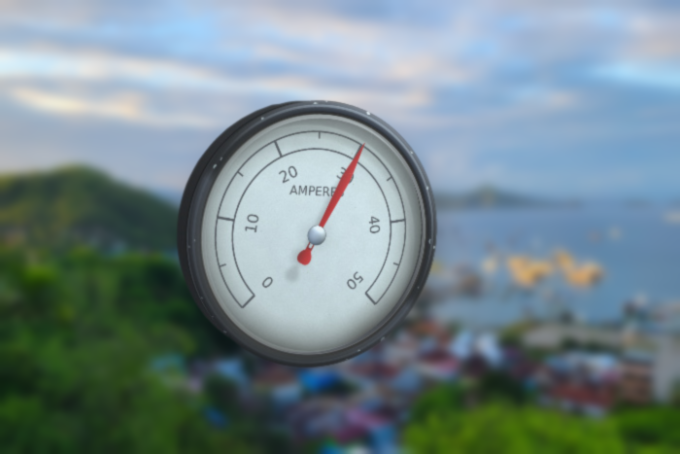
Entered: 30 A
